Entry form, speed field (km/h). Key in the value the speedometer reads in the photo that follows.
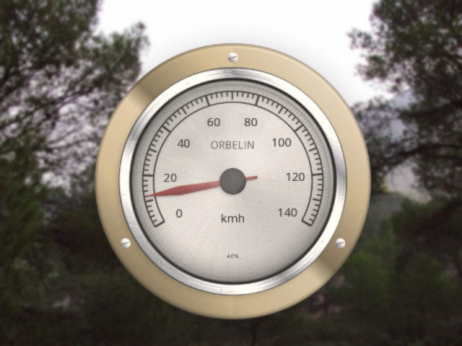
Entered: 12 km/h
